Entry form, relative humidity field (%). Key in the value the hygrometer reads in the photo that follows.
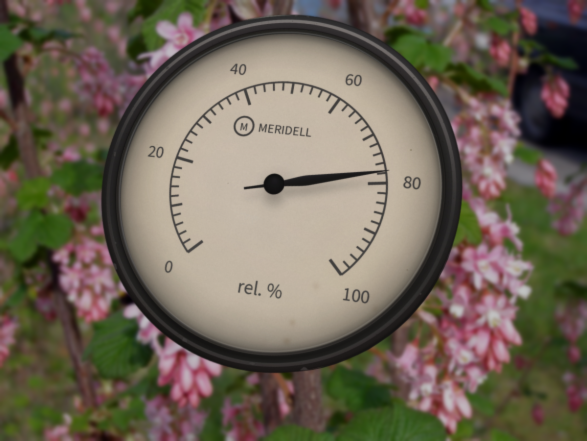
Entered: 78 %
